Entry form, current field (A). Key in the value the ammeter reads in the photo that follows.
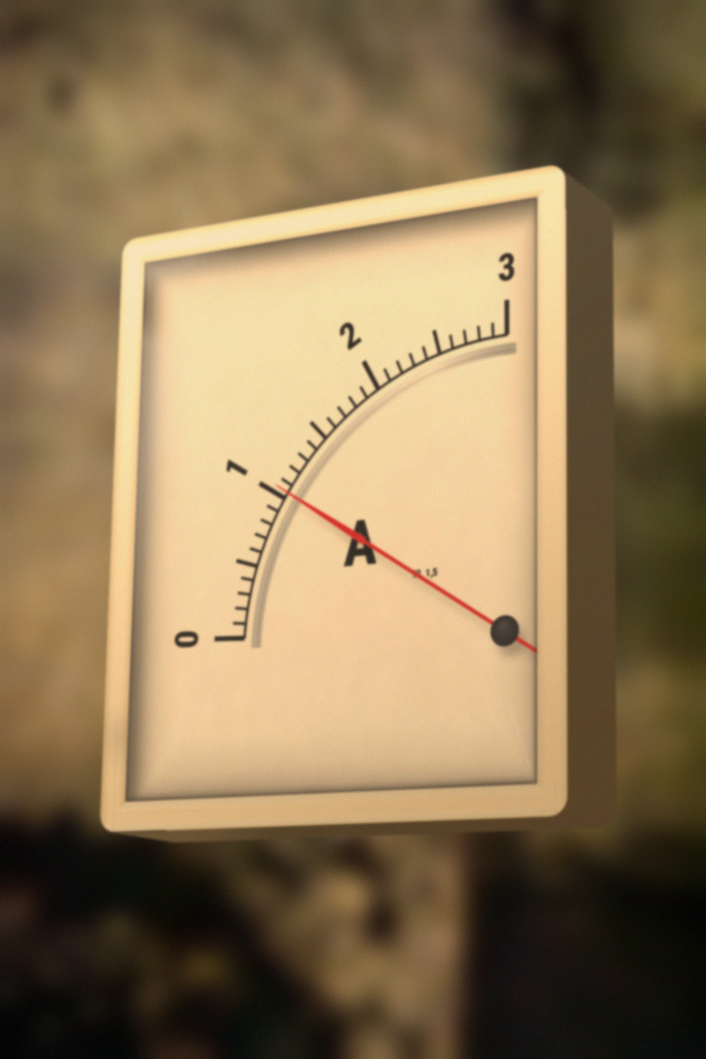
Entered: 1.05 A
